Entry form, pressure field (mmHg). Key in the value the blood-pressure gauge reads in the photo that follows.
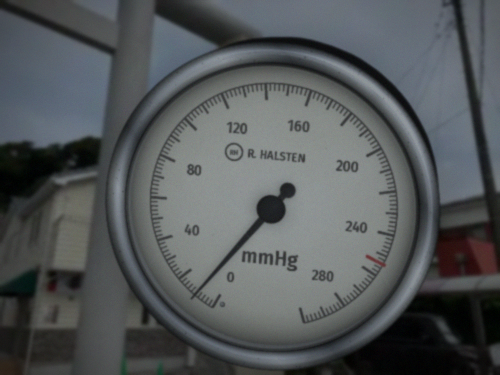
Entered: 10 mmHg
